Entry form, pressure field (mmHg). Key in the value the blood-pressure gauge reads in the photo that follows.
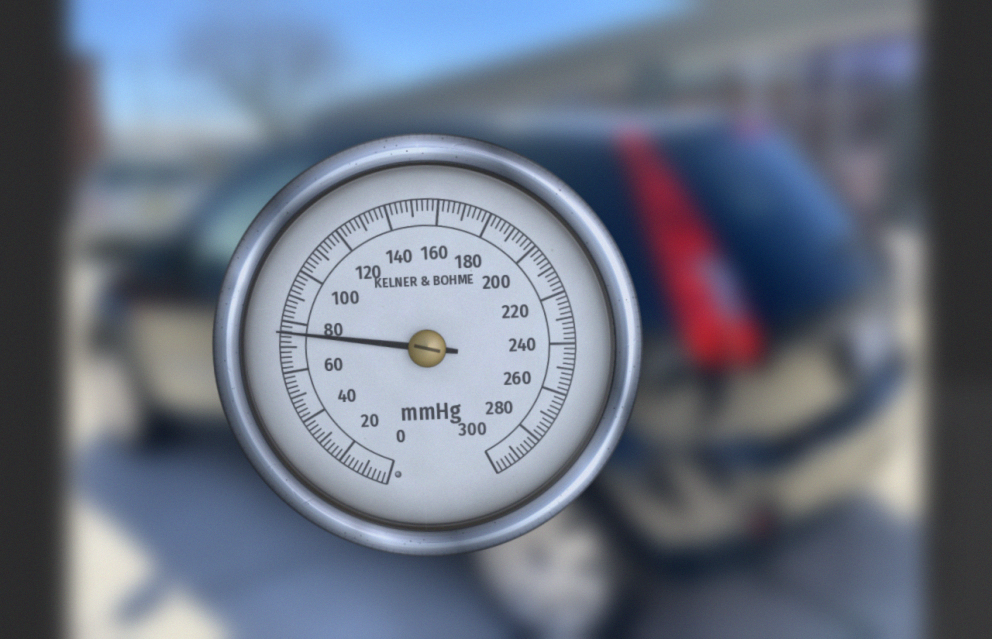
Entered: 76 mmHg
